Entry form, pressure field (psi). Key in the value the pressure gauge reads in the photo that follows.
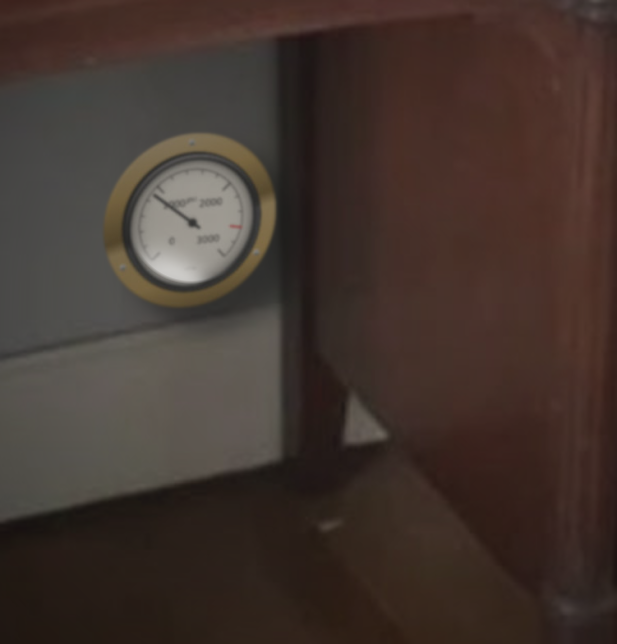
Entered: 900 psi
